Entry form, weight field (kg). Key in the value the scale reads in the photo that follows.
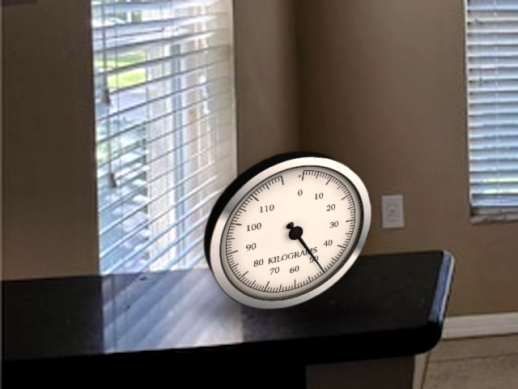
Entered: 50 kg
